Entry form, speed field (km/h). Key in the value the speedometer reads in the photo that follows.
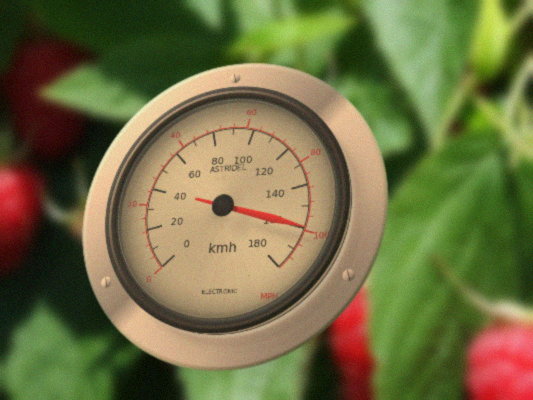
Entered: 160 km/h
